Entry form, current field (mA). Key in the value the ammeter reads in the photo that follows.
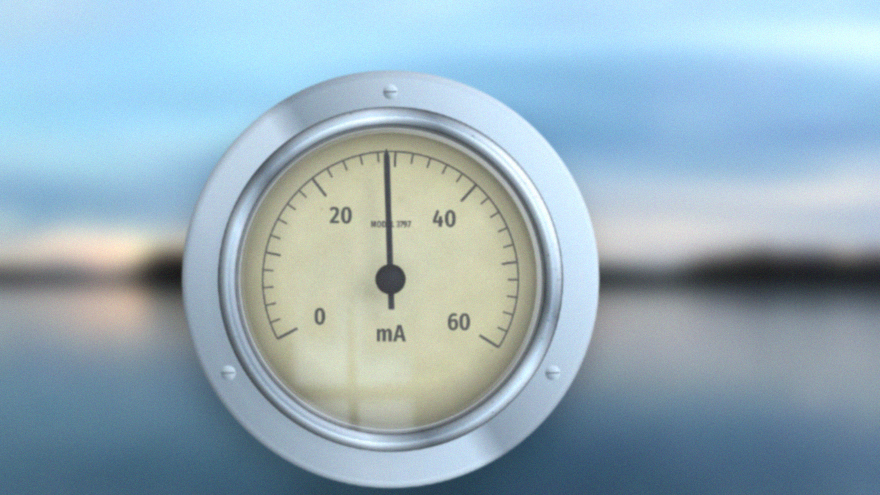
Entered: 29 mA
